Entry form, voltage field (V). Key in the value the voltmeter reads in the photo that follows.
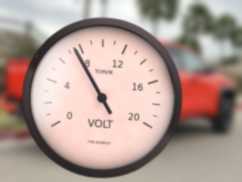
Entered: 7.5 V
